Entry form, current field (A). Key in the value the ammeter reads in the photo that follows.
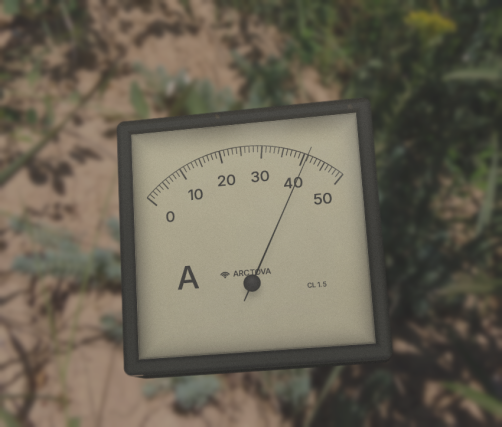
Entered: 41 A
